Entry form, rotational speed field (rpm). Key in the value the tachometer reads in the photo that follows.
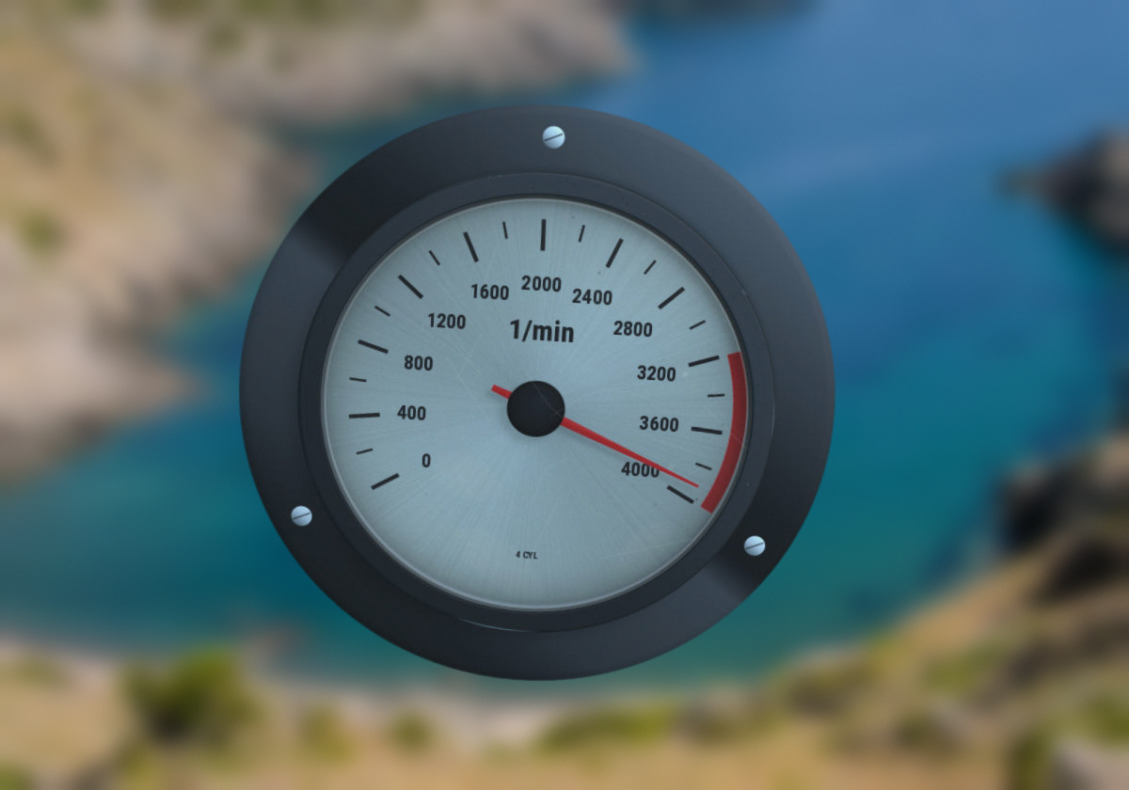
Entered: 3900 rpm
